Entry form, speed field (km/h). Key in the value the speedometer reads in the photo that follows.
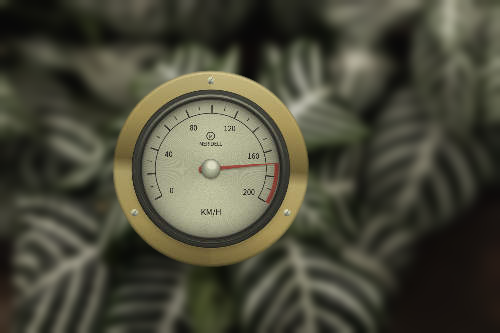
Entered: 170 km/h
